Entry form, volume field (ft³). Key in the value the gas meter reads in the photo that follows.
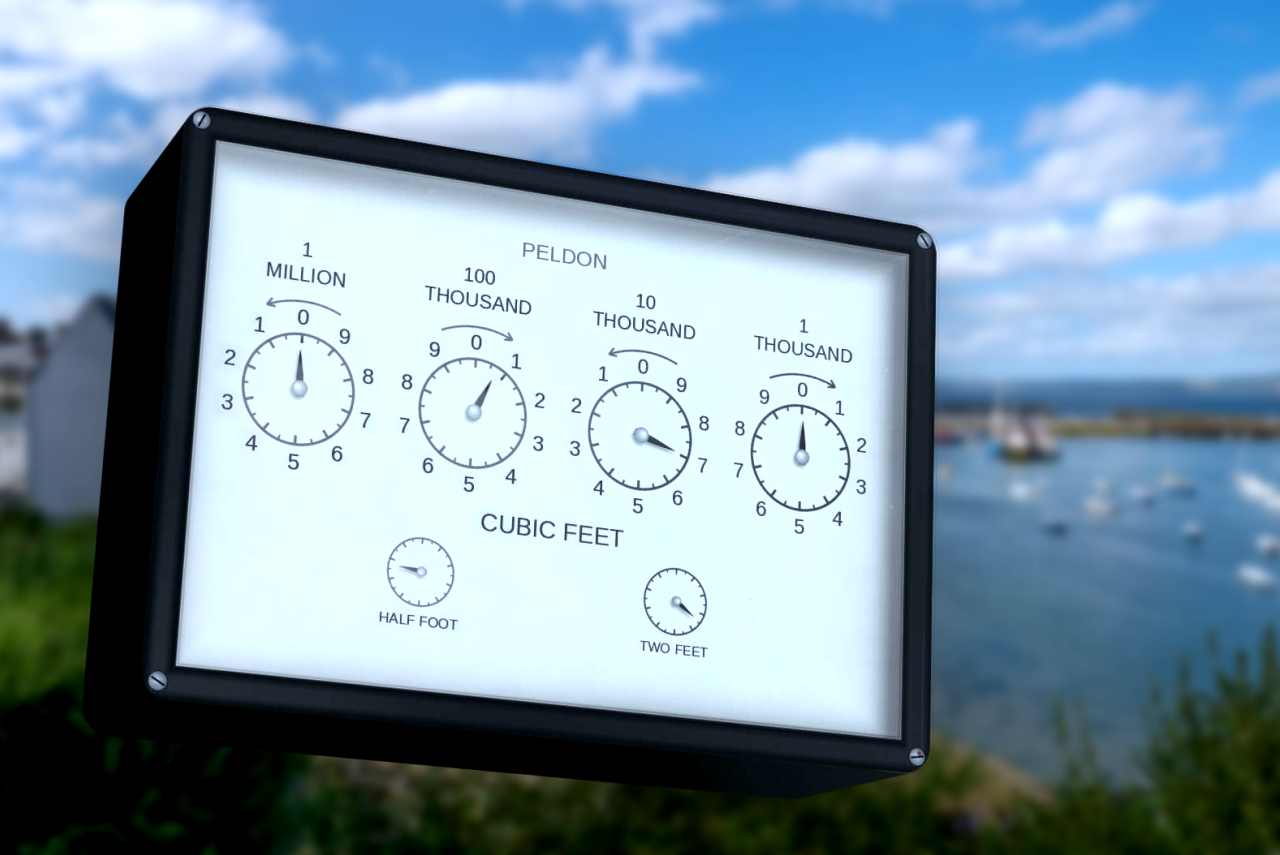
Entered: 7000 ft³
